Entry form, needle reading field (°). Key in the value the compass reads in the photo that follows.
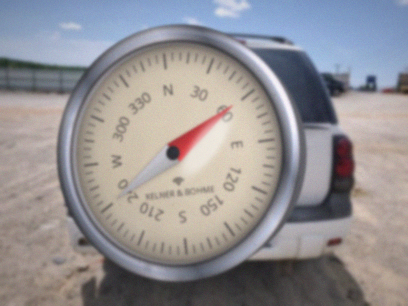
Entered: 60 °
